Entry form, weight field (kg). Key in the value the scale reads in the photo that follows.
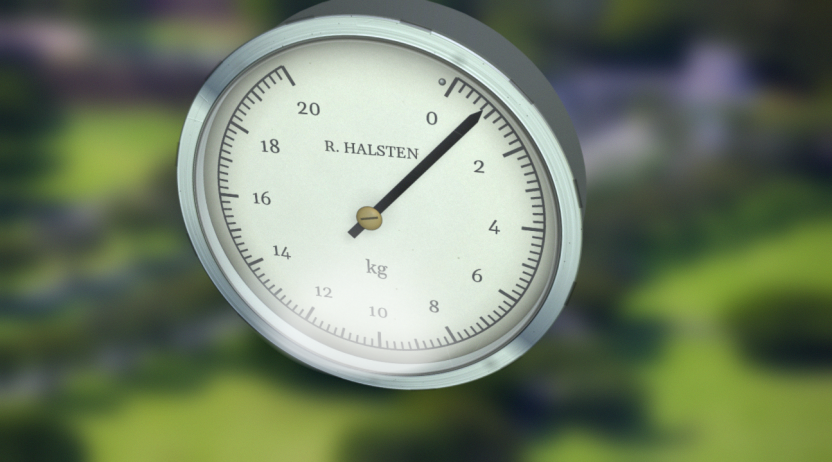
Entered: 0.8 kg
